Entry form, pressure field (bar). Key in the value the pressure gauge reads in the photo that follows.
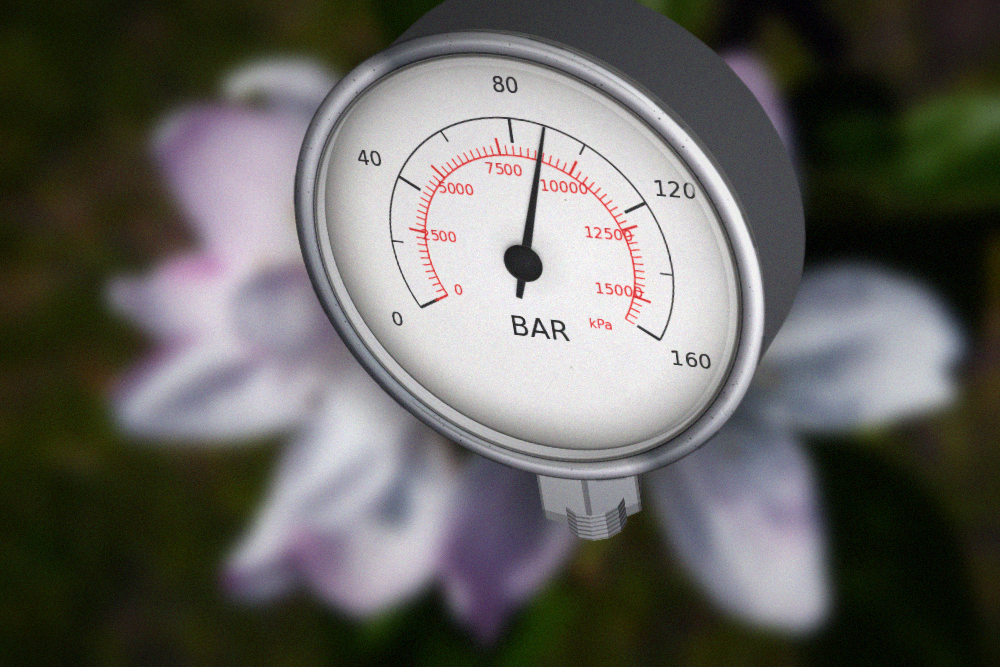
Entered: 90 bar
